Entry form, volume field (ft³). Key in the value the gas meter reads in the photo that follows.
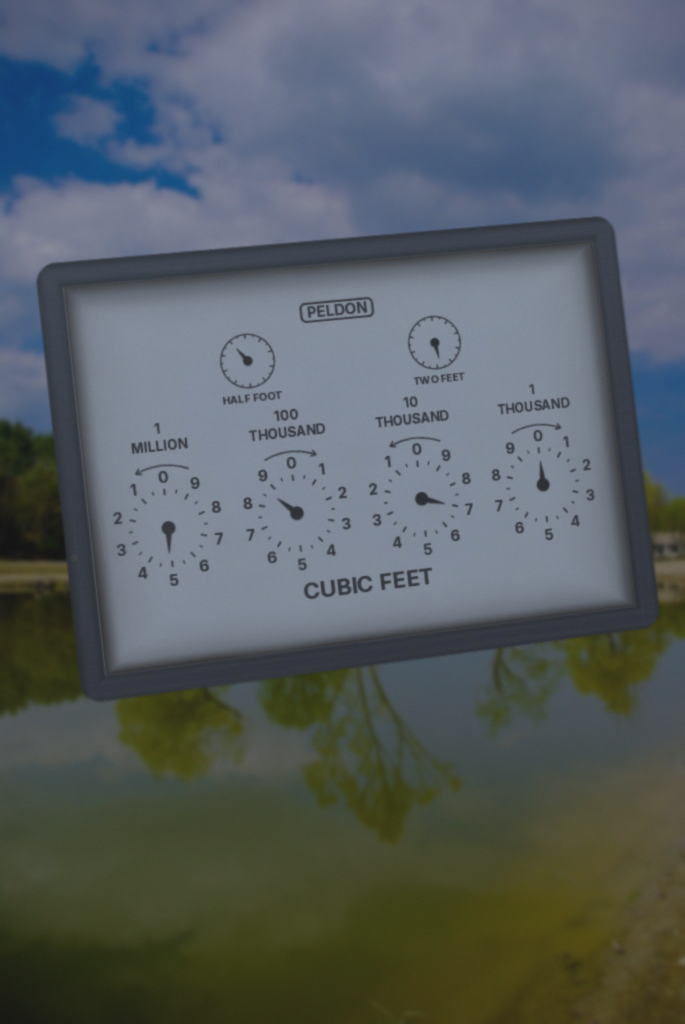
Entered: 487000 ft³
